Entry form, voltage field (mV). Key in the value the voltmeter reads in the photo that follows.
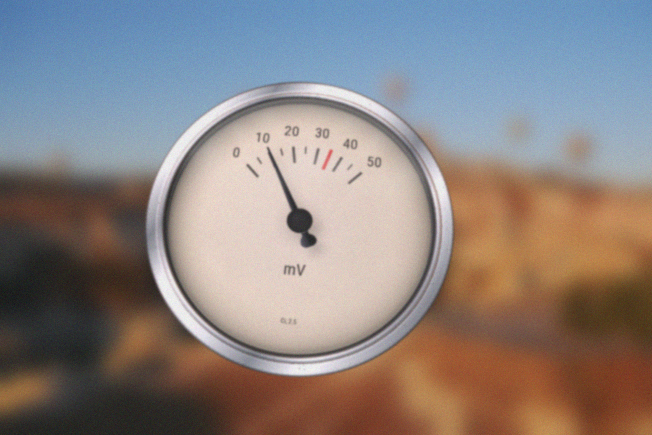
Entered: 10 mV
